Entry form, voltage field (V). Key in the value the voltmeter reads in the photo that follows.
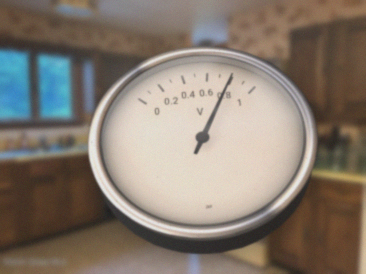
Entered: 0.8 V
